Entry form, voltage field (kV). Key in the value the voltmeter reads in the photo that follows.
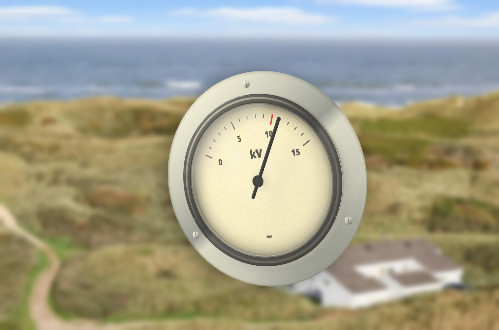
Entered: 11 kV
